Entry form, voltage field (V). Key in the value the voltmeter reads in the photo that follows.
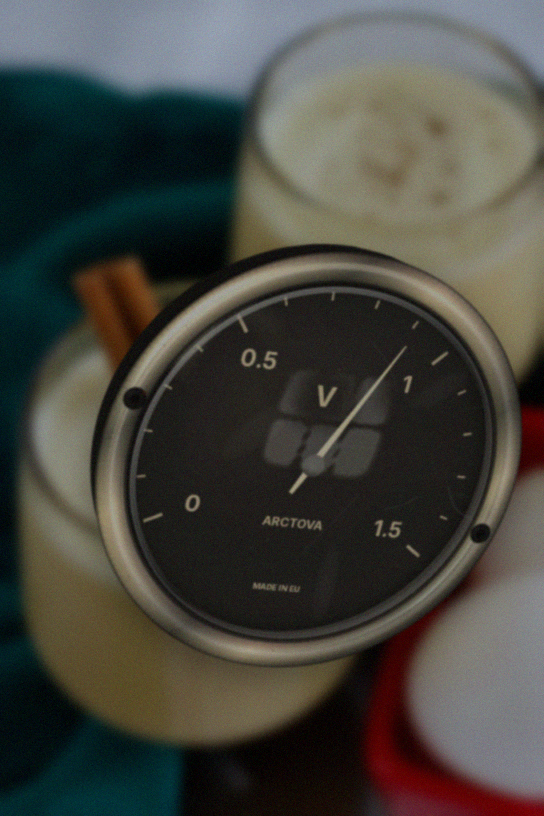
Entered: 0.9 V
